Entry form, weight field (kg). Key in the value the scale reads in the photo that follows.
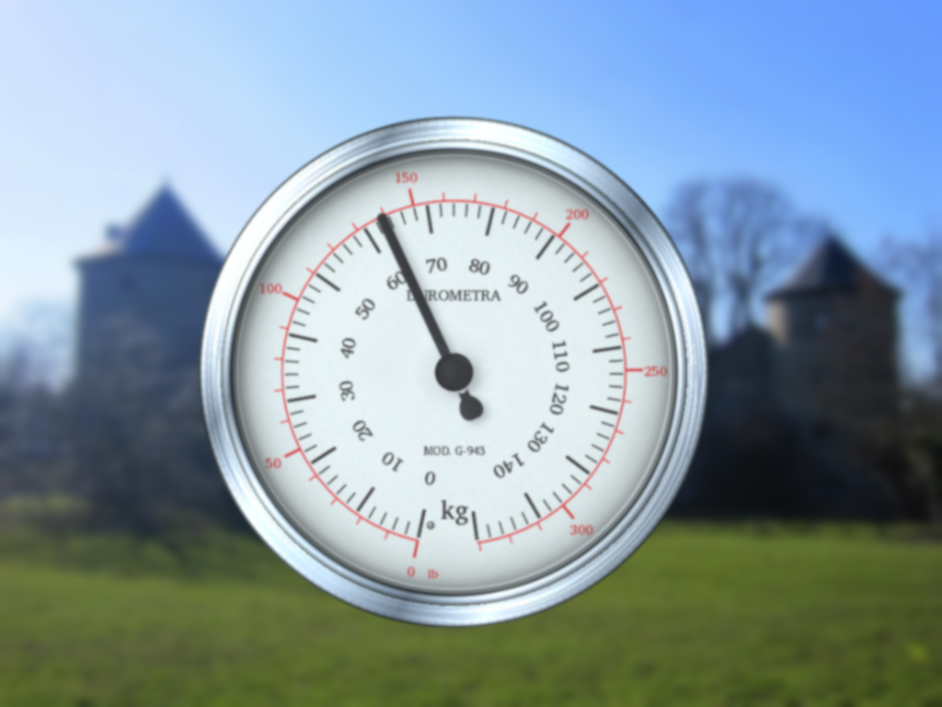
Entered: 63 kg
